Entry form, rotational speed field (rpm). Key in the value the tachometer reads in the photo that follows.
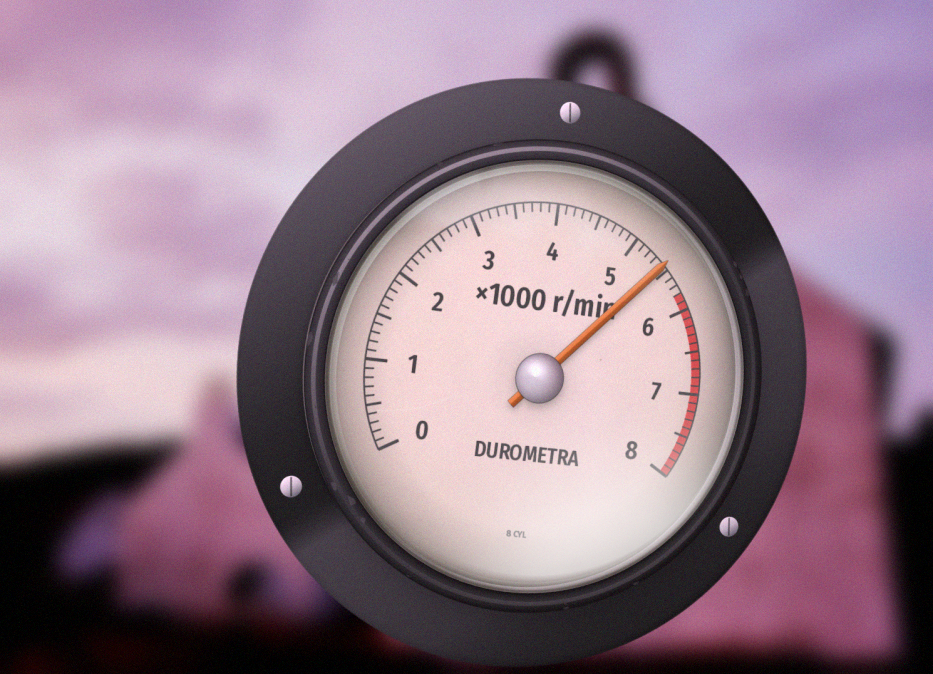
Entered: 5400 rpm
